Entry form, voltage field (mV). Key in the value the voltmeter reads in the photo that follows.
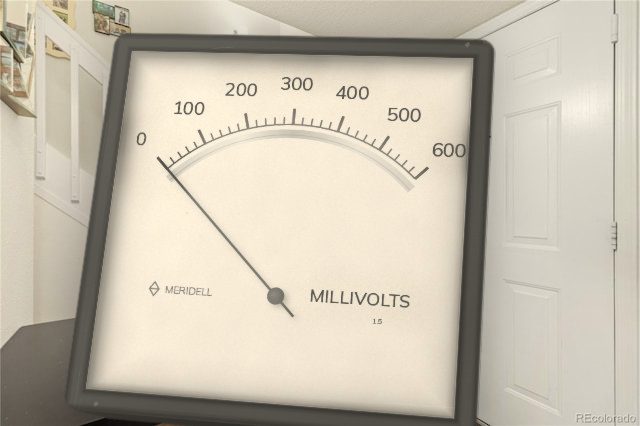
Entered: 0 mV
